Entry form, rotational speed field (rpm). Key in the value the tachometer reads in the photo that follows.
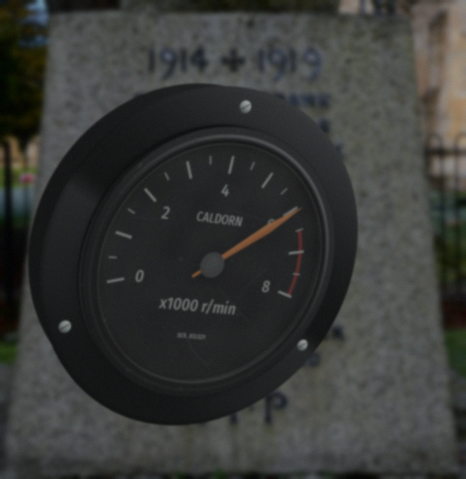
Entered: 6000 rpm
